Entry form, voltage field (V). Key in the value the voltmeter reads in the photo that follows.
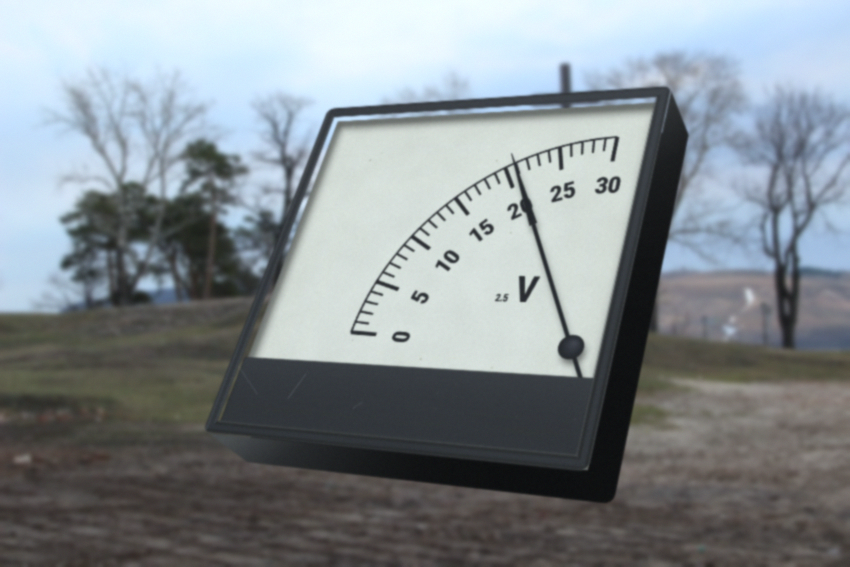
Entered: 21 V
